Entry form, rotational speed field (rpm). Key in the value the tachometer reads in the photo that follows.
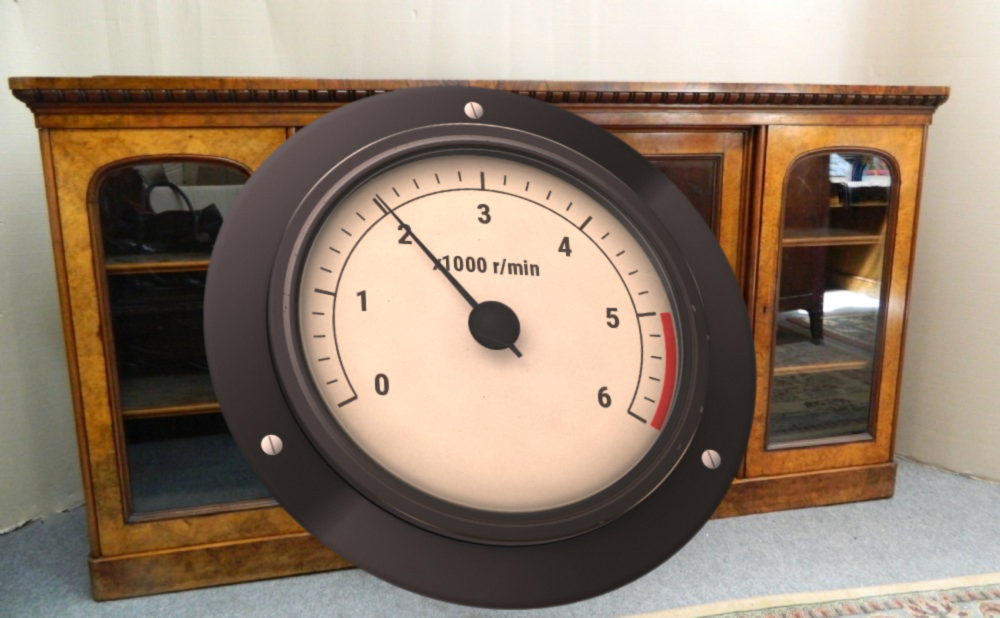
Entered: 2000 rpm
